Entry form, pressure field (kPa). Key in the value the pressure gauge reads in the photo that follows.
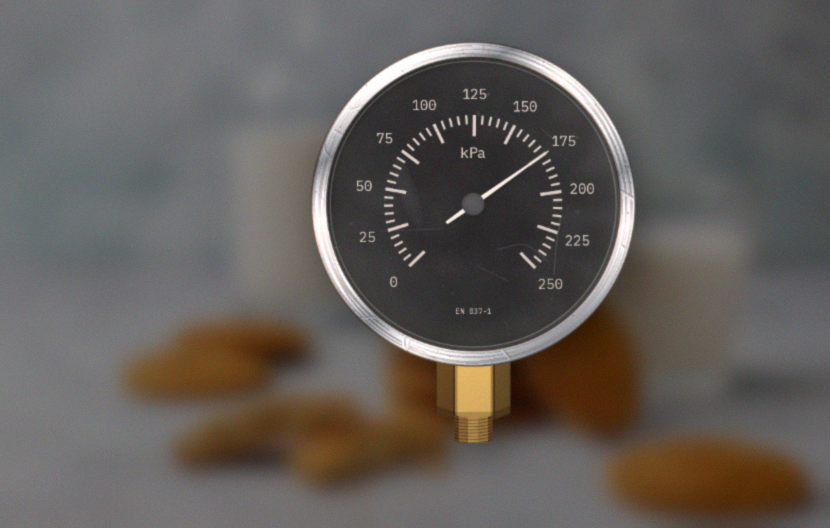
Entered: 175 kPa
